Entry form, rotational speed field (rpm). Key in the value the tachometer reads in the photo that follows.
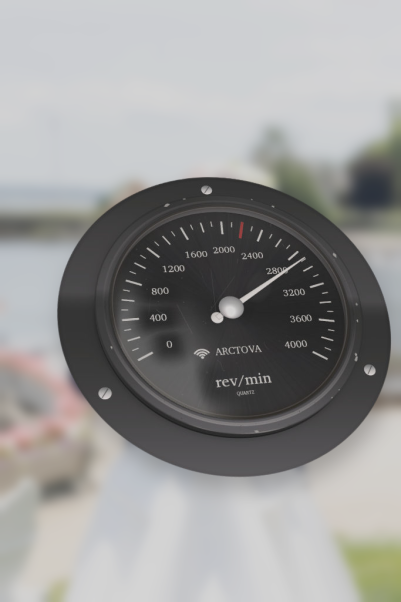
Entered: 2900 rpm
